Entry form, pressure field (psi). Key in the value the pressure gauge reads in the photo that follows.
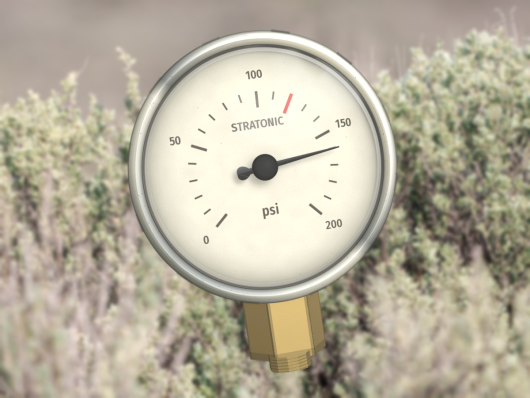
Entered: 160 psi
